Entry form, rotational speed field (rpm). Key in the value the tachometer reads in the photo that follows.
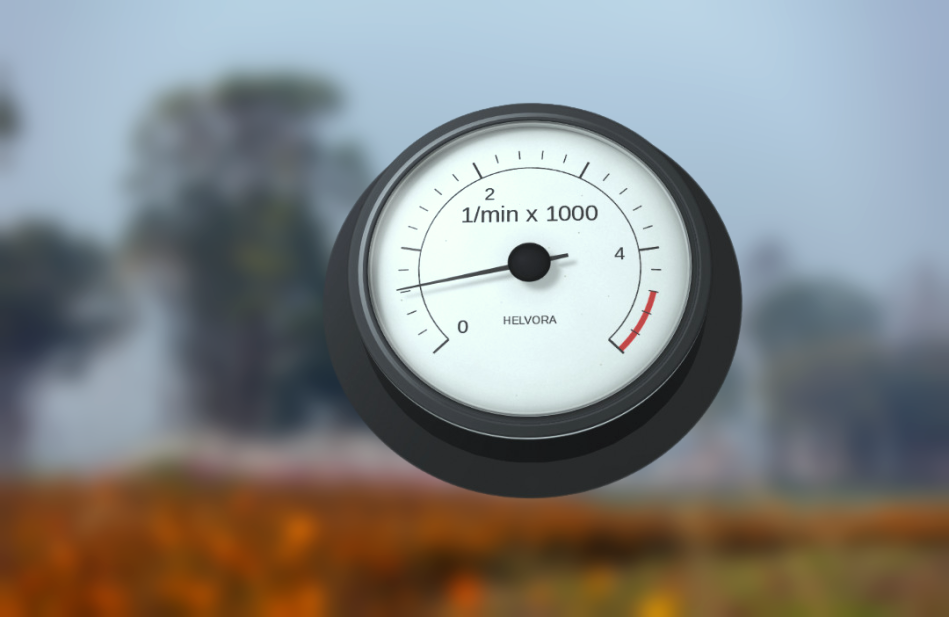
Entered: 600 rpm
